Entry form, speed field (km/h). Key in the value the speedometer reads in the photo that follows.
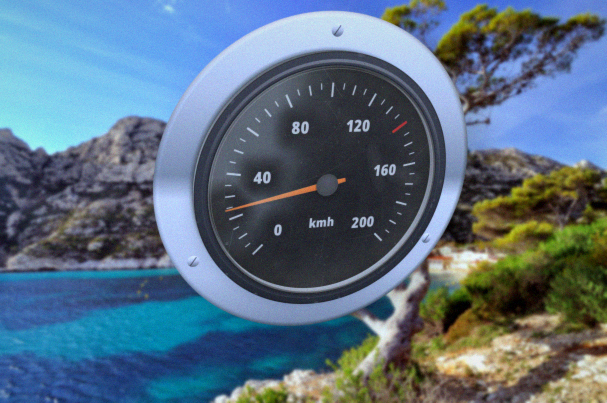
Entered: 25 km/h
